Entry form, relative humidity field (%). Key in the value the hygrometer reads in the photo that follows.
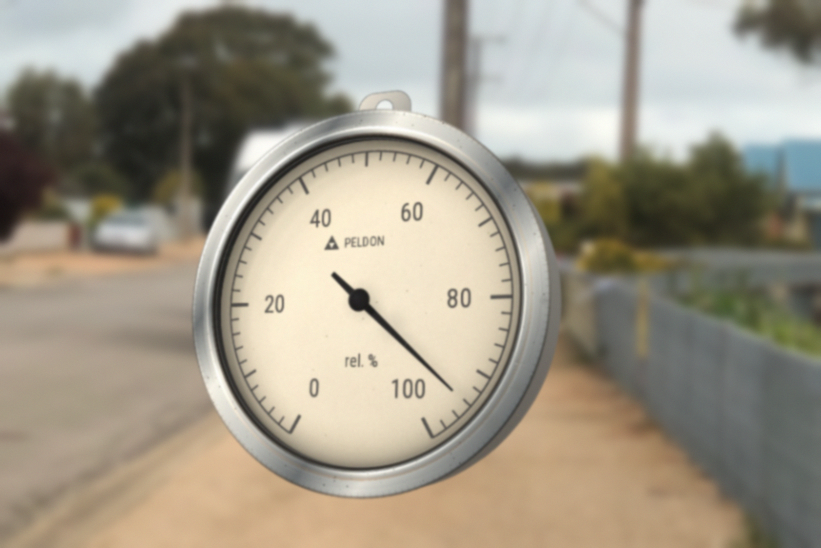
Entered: 94 %
